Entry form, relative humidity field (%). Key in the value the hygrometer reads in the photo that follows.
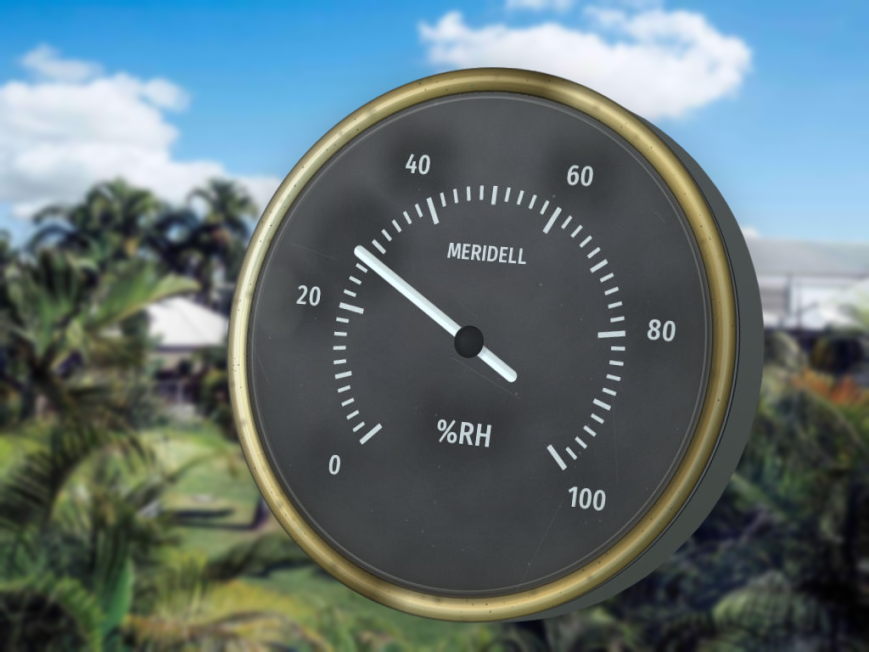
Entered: 28 %
